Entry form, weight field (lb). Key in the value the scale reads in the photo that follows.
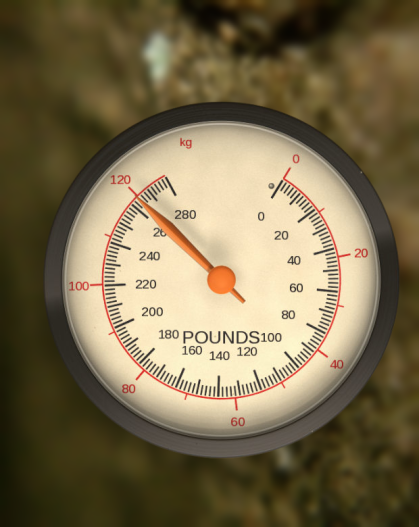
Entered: 264 lb
